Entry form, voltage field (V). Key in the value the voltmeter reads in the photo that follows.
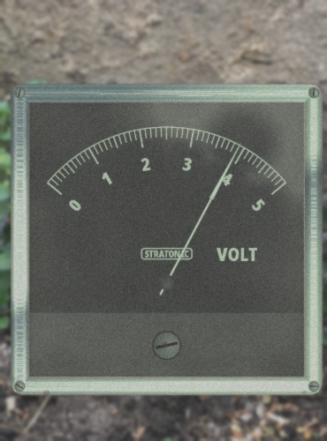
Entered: 3.9 V
